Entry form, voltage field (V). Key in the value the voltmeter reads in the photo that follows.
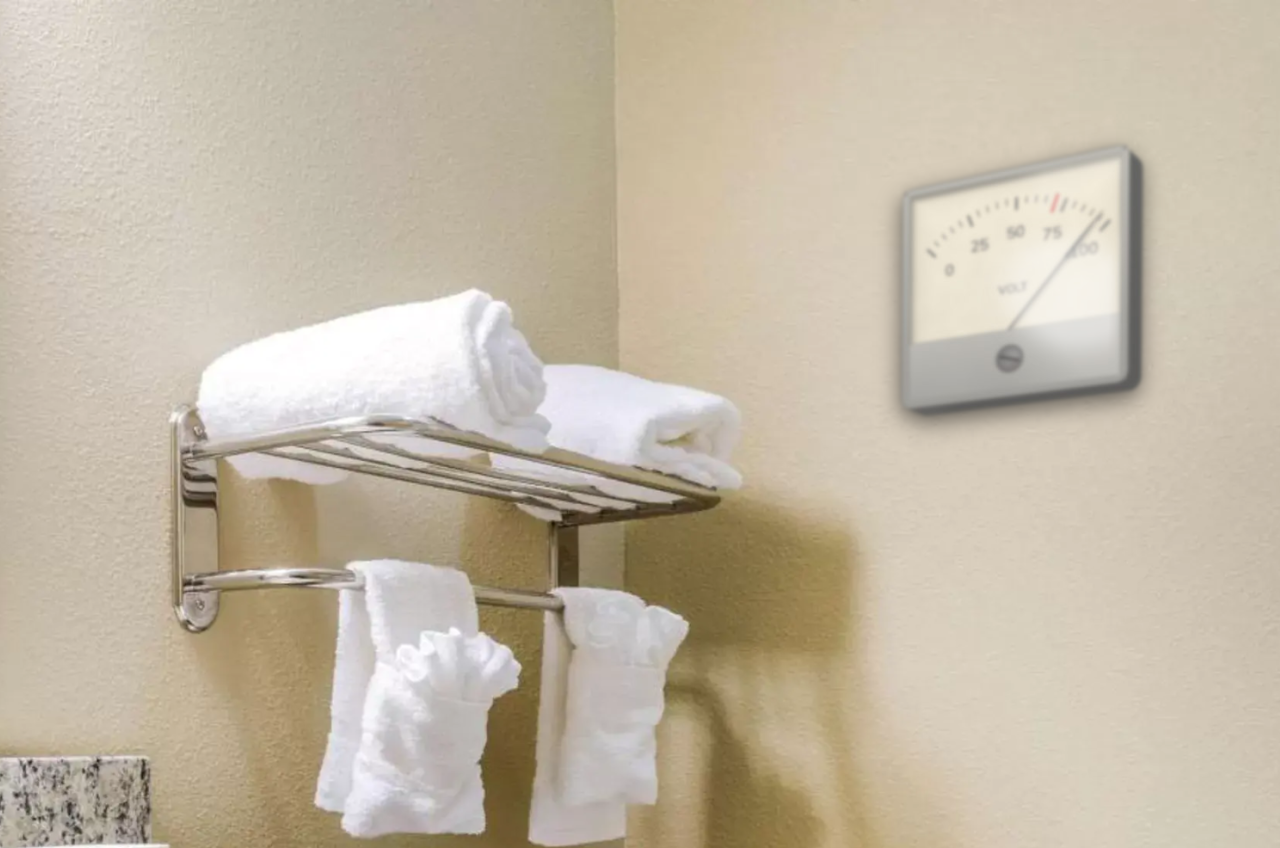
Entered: 95 V
